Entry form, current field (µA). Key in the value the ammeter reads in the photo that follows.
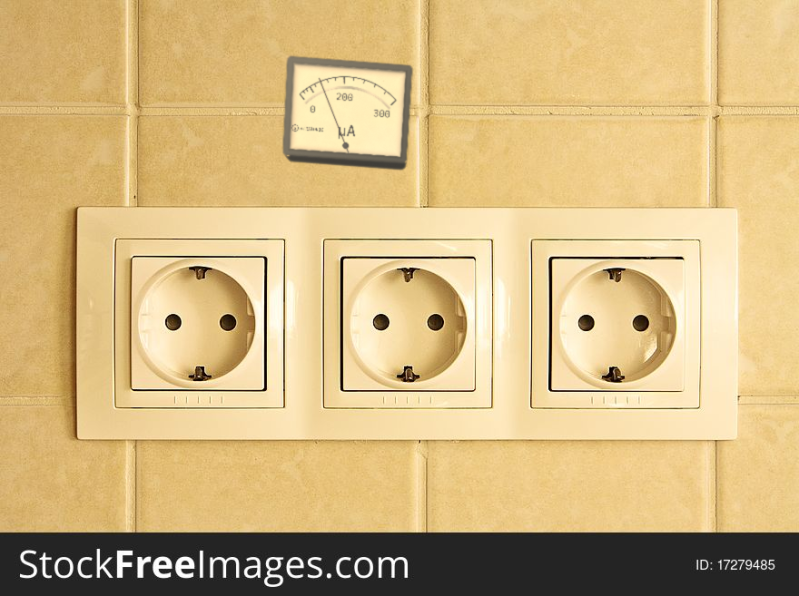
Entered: 140 µA
